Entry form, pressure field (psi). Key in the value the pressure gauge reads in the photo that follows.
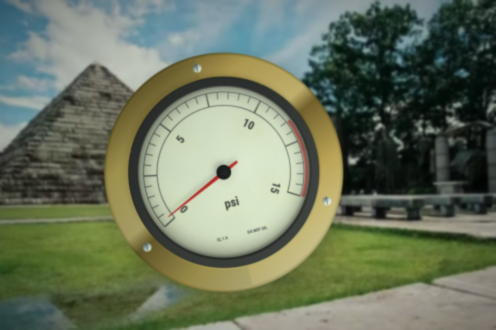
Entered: 0.25 psi
